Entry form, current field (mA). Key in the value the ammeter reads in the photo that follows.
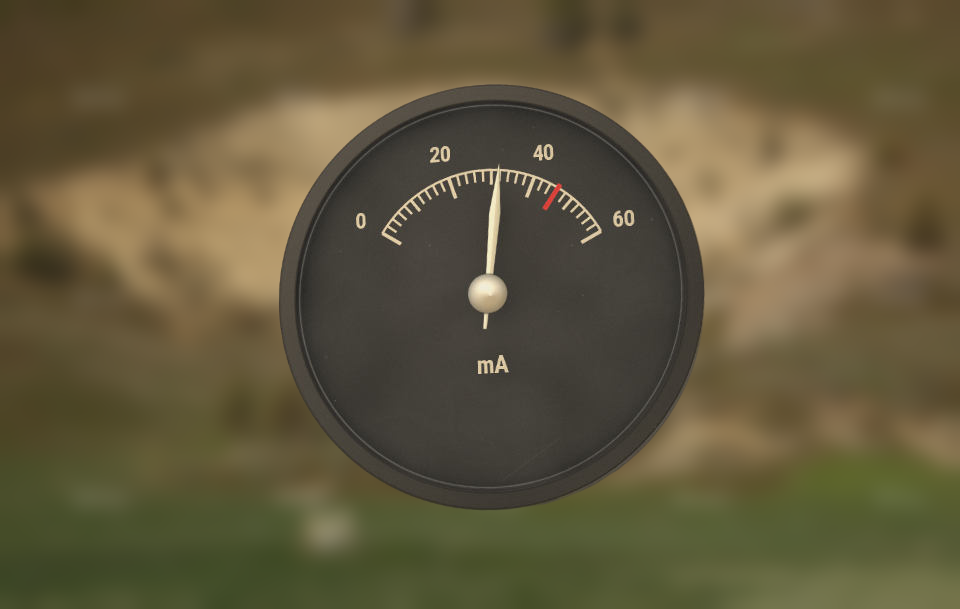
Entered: 32 mA
